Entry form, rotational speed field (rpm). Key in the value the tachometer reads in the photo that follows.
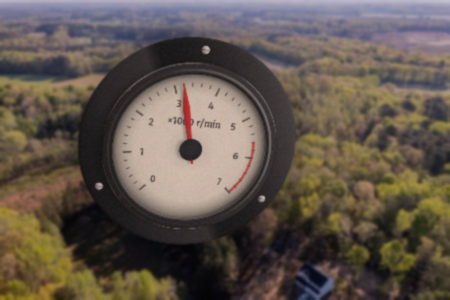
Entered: 3200 rpm
